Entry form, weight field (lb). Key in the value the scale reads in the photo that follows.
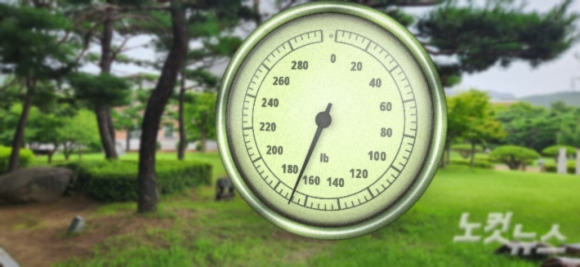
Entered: 168 lb
